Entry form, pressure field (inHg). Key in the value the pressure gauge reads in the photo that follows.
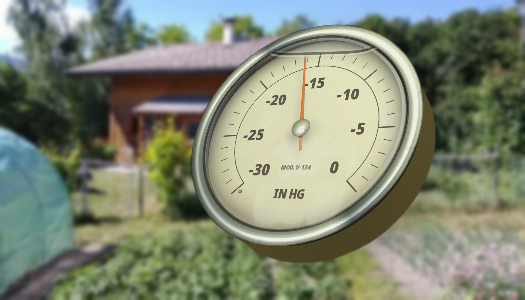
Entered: -16 inHg
